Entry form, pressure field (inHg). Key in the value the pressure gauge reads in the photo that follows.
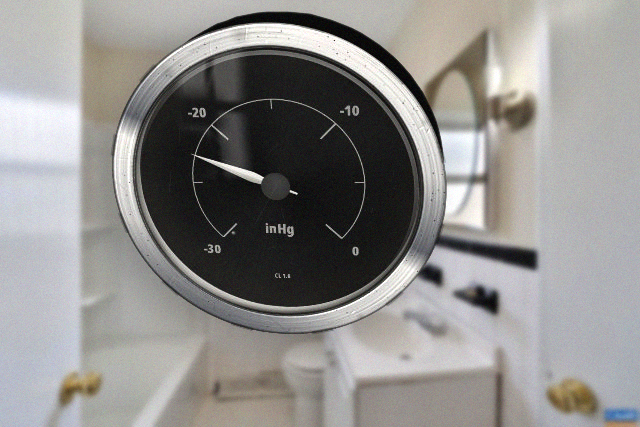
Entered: -22.5 inHg
